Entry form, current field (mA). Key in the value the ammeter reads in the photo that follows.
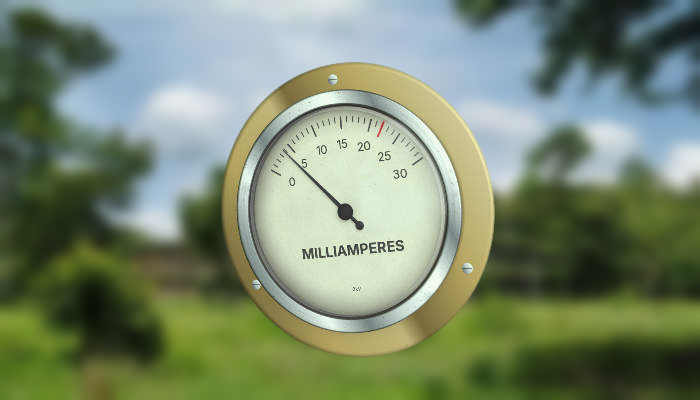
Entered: 4 mA
